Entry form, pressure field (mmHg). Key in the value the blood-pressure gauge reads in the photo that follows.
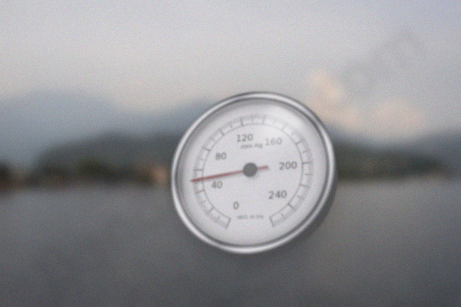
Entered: 50 mmHg
